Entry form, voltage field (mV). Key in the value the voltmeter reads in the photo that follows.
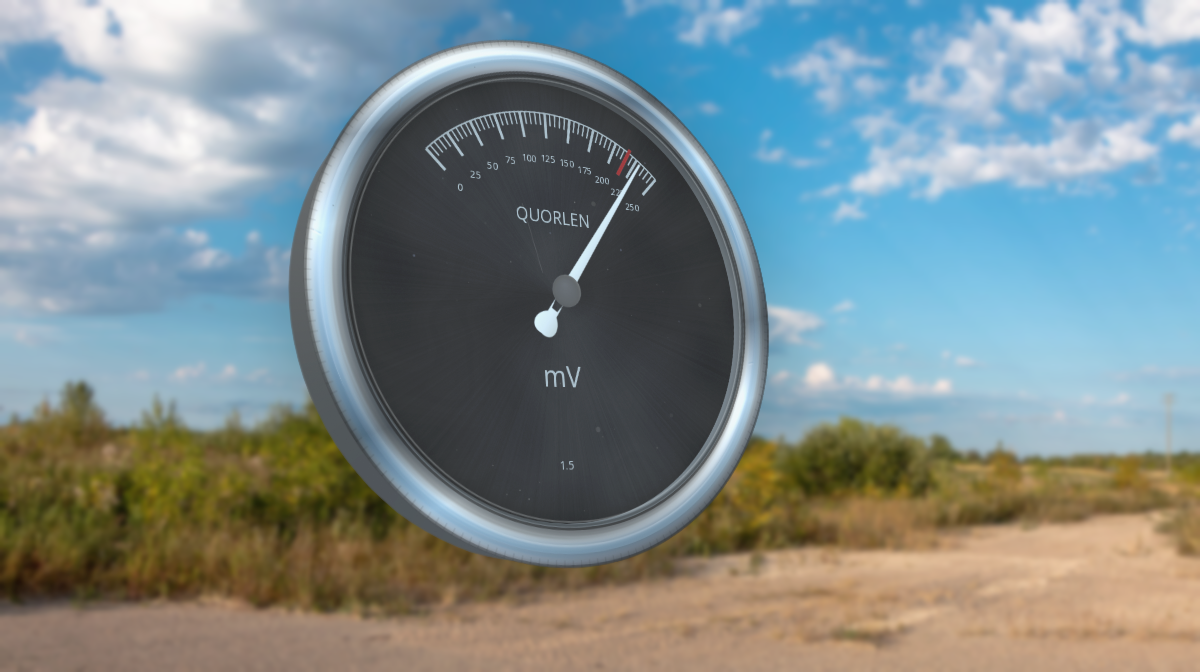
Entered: 225 mV
